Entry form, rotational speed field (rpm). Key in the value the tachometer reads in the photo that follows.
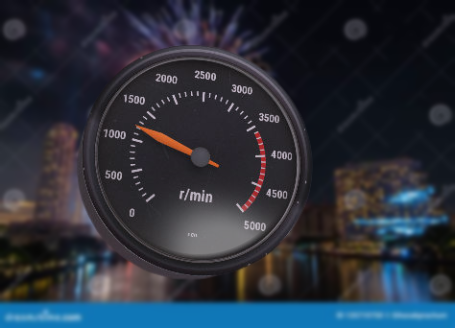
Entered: 1200 rpm
